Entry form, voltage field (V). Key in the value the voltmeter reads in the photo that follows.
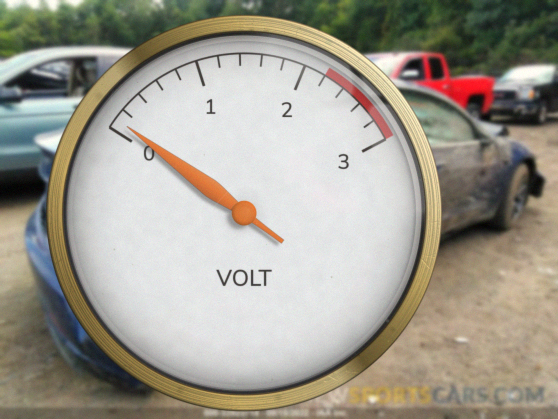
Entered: 0.1 V
